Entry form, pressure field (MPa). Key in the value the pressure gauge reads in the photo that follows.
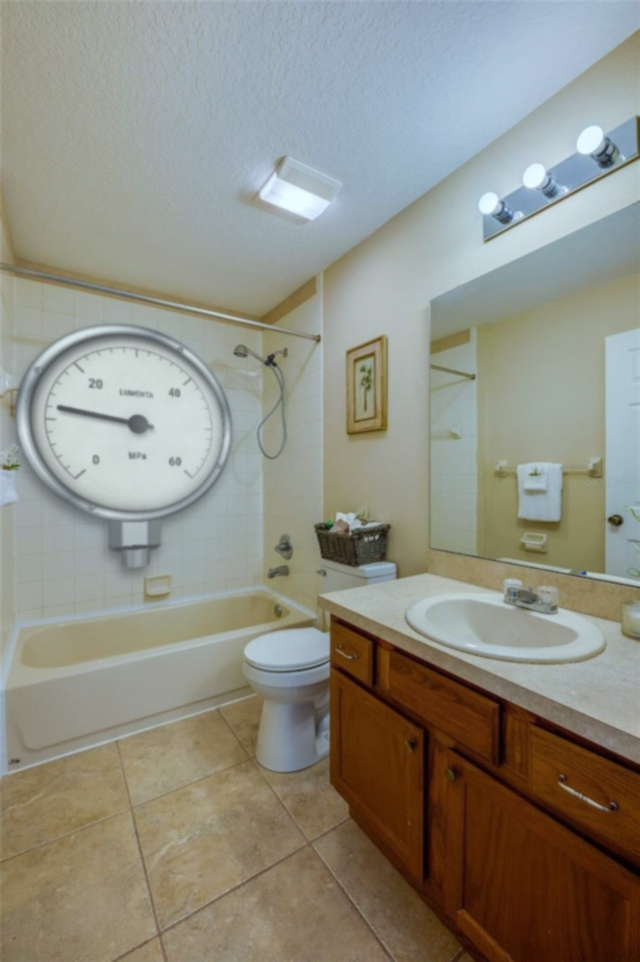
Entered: 12 MPa
